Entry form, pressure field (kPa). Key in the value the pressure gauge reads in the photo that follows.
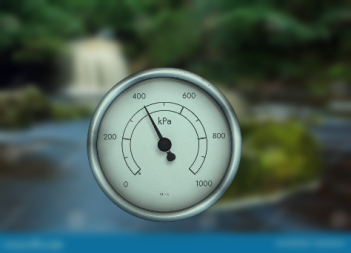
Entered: 400 kPa
